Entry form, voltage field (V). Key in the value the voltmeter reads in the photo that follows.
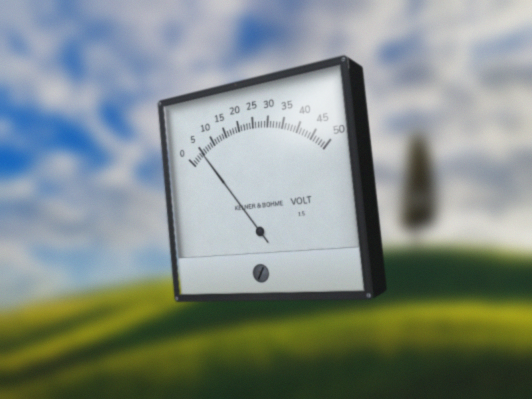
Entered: 5 V
